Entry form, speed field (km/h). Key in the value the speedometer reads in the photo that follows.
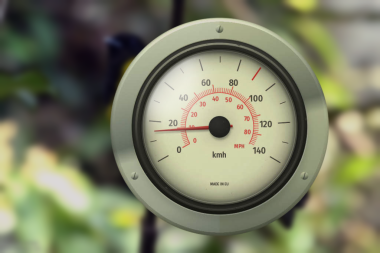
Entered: 15 km/h
